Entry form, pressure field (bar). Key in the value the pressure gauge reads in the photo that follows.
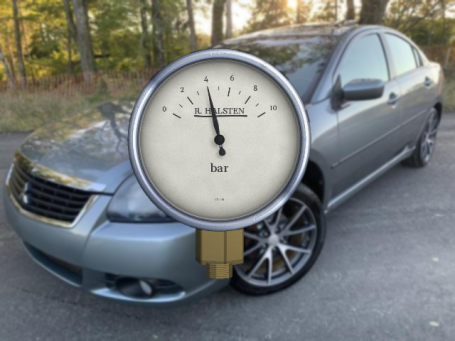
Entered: 4 bar
